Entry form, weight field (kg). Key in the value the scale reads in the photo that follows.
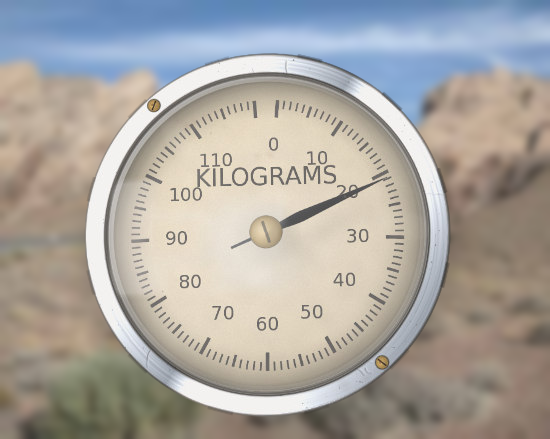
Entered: 21 kg
